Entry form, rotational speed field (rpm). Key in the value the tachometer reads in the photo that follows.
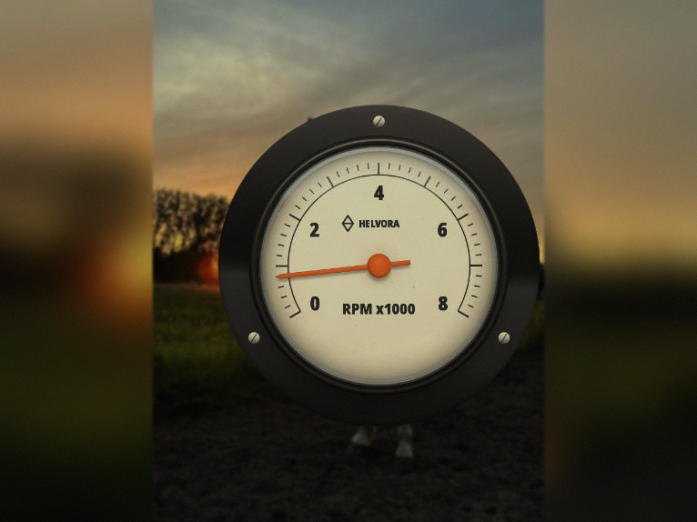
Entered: 800 rpm
